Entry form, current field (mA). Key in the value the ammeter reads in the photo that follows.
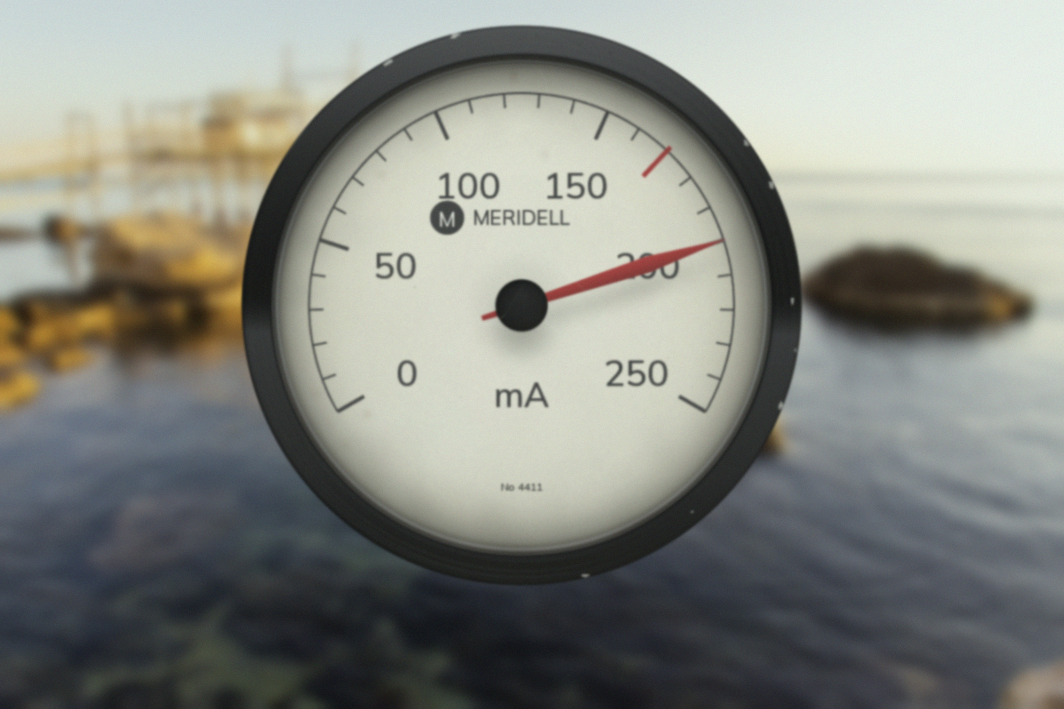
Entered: 200 mA
